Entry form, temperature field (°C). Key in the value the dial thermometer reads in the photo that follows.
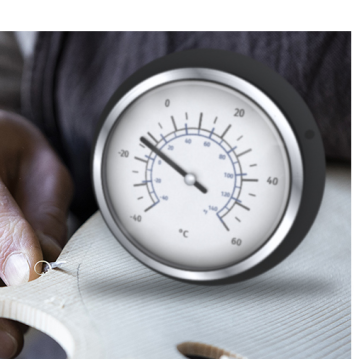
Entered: -12.5 °C
